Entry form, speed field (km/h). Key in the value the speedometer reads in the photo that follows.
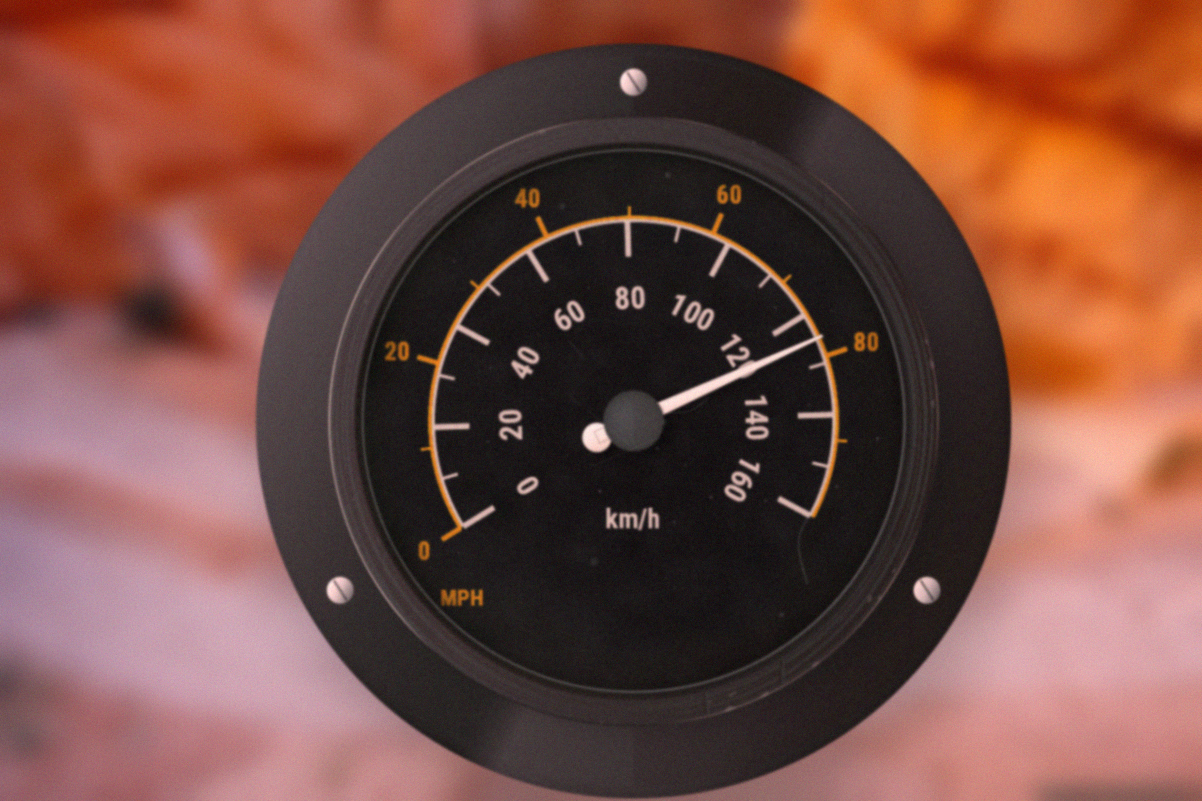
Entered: 125 km/h
